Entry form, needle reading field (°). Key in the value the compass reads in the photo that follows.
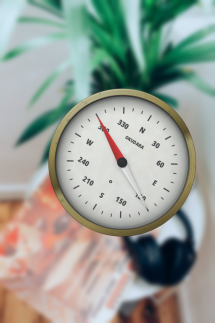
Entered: 300 °
